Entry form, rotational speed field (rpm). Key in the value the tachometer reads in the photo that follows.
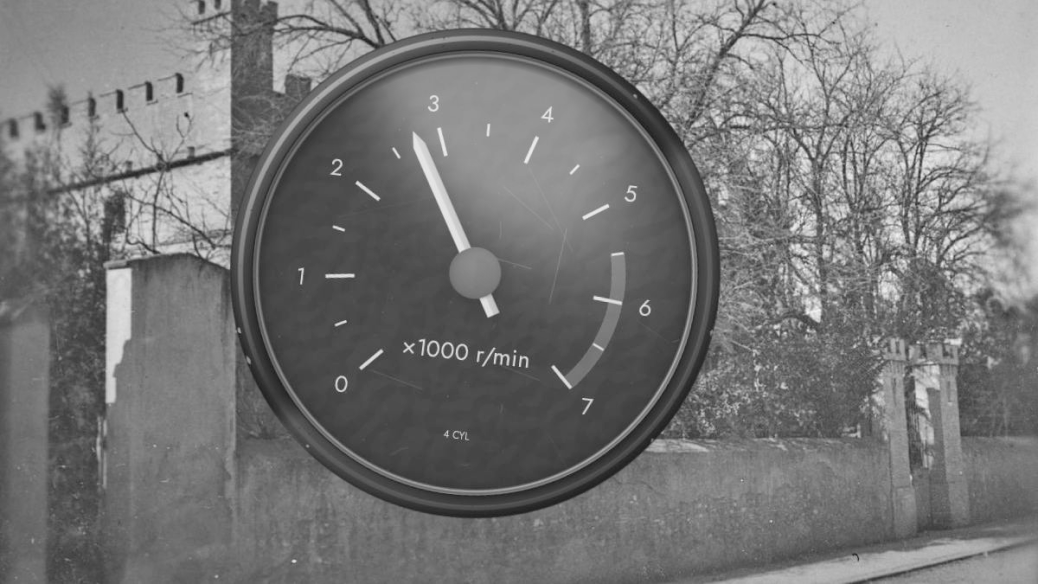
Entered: 2750 rpm
